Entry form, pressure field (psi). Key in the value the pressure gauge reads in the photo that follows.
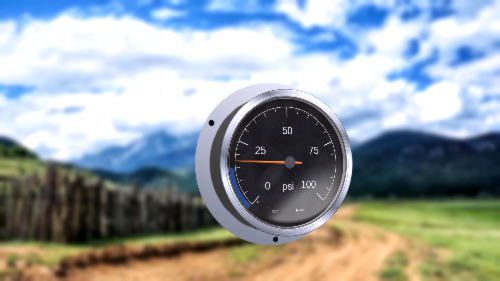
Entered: 17.5 psi
